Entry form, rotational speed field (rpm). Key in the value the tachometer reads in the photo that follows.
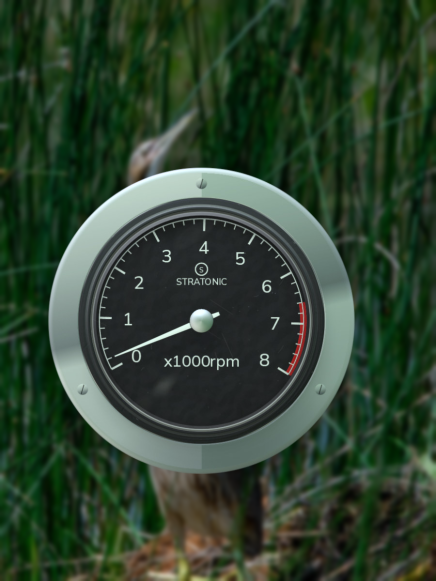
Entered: 200 rpm
